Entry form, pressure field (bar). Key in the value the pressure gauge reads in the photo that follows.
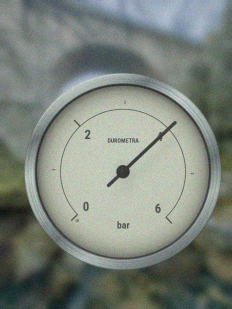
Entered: 4 bar
